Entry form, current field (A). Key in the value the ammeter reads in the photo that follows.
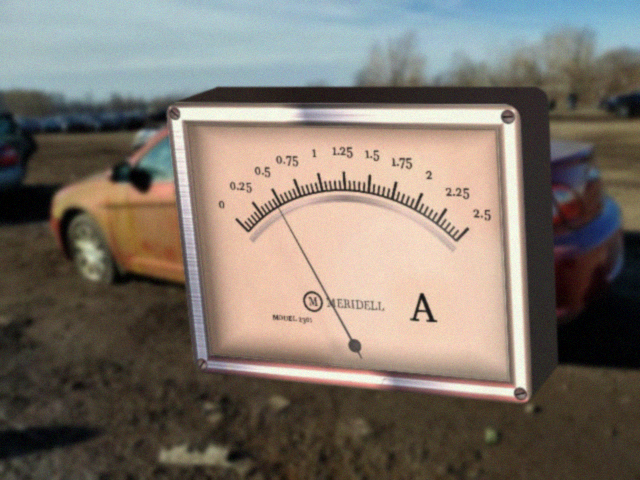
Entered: 0.5 A
